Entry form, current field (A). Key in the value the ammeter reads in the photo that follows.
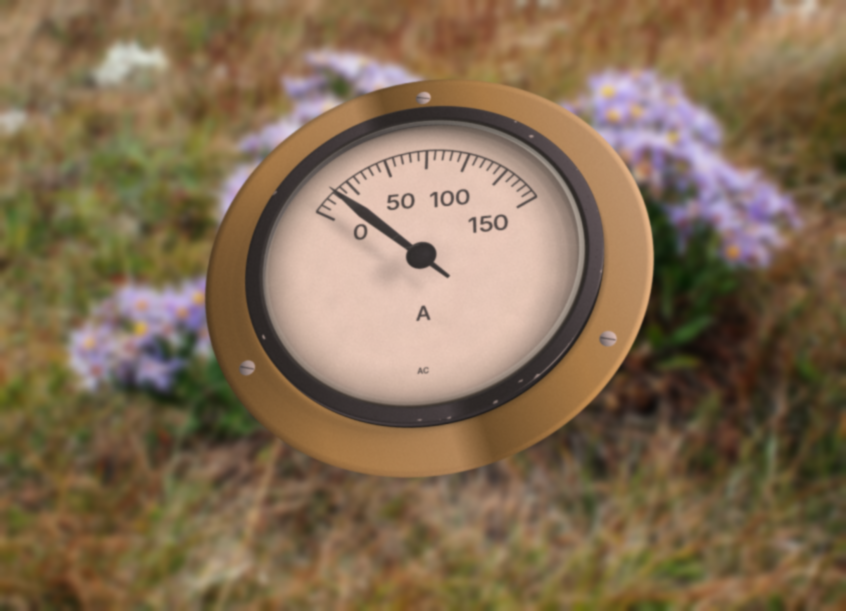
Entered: 15 A
